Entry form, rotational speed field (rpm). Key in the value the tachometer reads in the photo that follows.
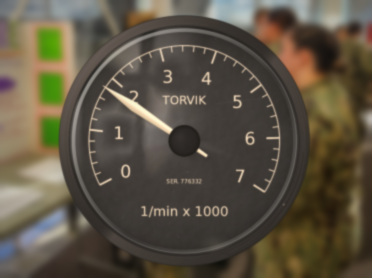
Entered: 1800 rpm
